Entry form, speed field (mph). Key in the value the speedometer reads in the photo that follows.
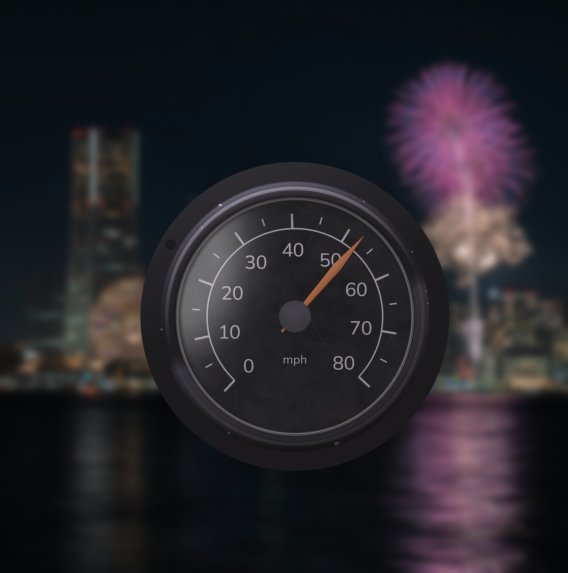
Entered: 52.5 mph
